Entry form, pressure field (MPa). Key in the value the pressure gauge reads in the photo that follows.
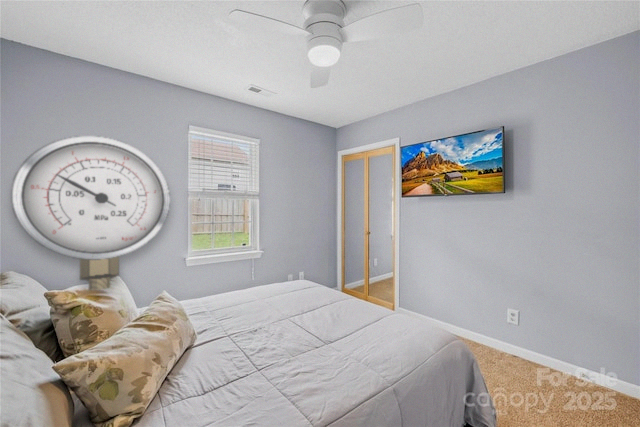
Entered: 0.07 MPa
